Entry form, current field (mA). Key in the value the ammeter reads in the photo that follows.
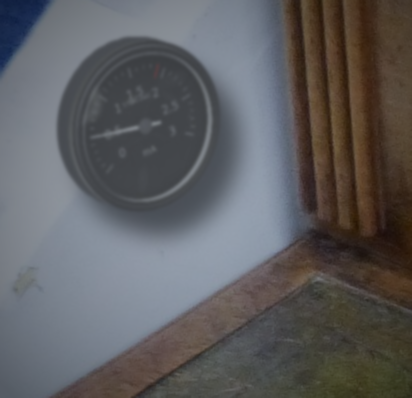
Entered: 0.5 mA
